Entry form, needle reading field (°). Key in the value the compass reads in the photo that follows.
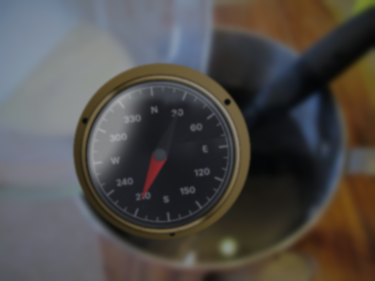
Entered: 210 °
